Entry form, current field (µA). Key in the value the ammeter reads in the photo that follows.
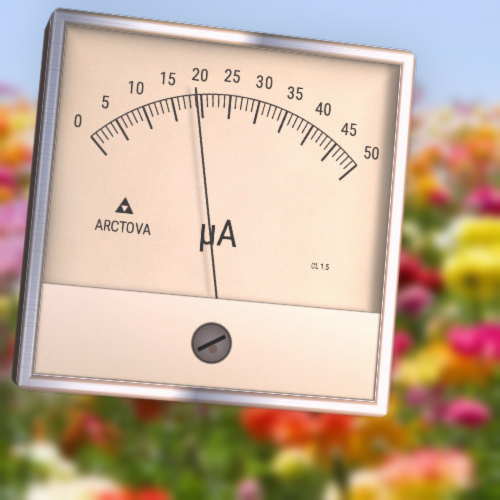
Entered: 19 µA
